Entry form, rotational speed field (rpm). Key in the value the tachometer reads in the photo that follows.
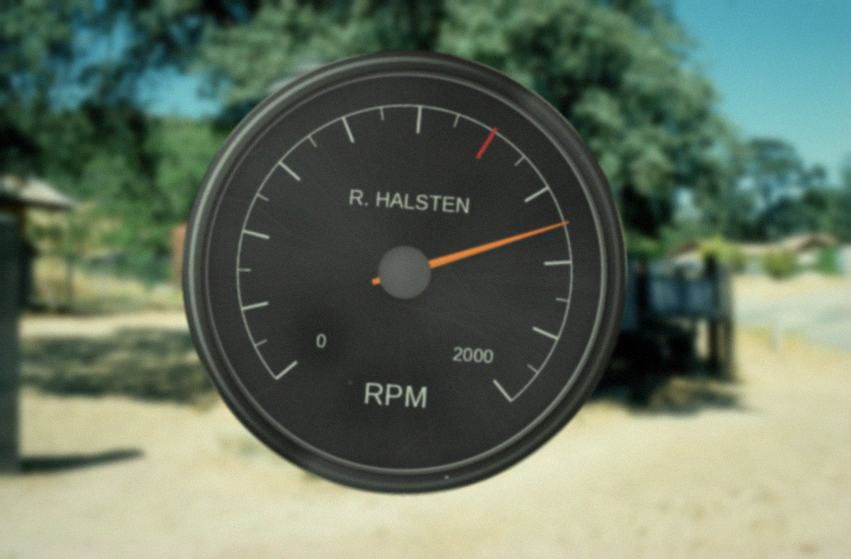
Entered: 1500 rpm
